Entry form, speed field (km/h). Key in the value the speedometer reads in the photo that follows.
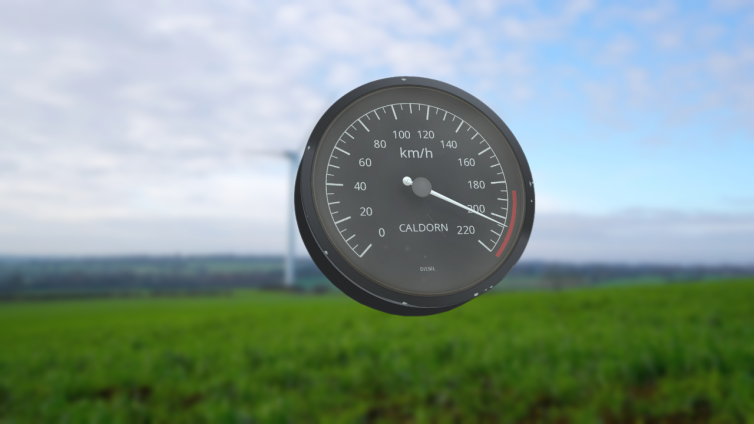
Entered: 205 km/h
